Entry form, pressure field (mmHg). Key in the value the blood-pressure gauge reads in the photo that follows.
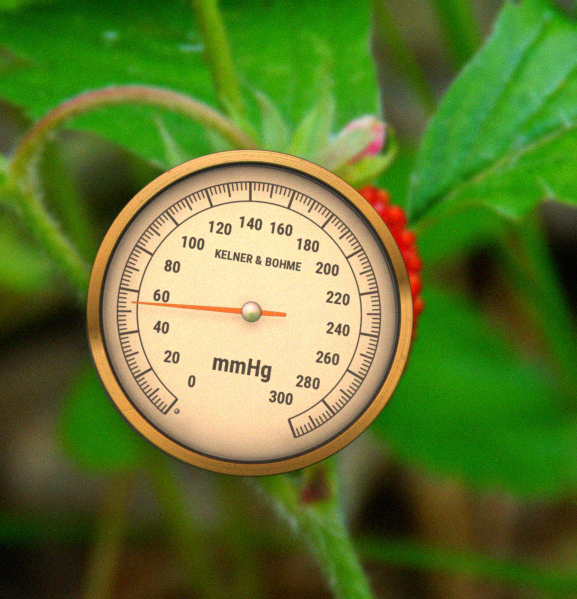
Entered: 54 mmHg
